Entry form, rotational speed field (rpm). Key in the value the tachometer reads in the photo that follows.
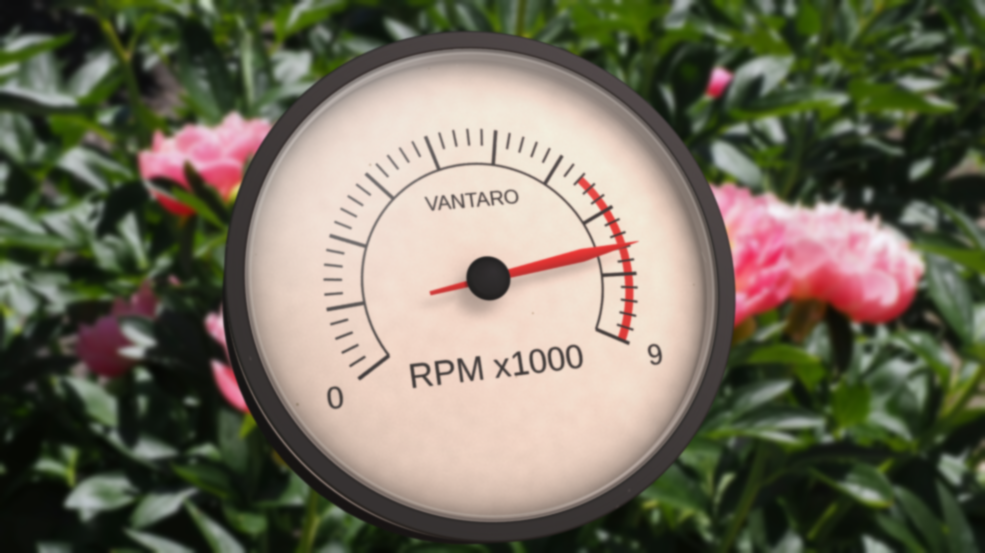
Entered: 7600 rpm
